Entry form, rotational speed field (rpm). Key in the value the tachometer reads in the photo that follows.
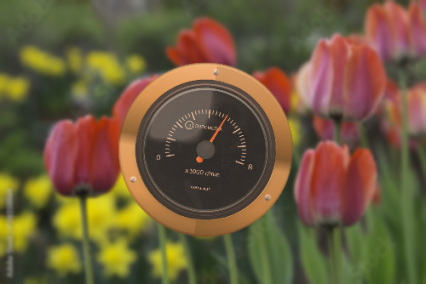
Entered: 5000 rpm
